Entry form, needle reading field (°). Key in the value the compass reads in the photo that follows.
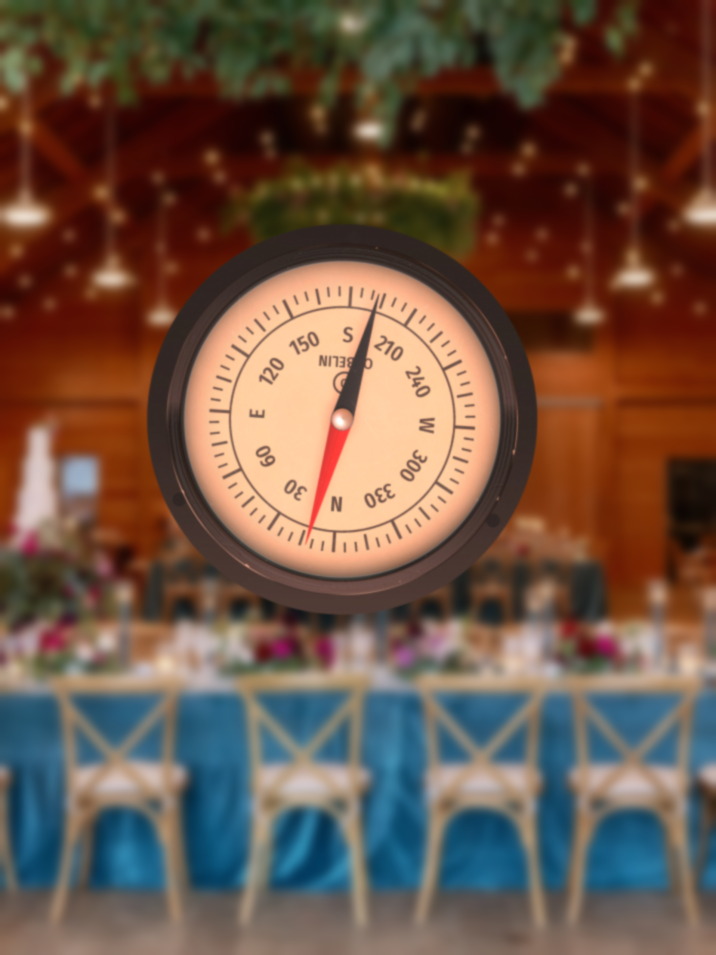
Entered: 12.5 °
